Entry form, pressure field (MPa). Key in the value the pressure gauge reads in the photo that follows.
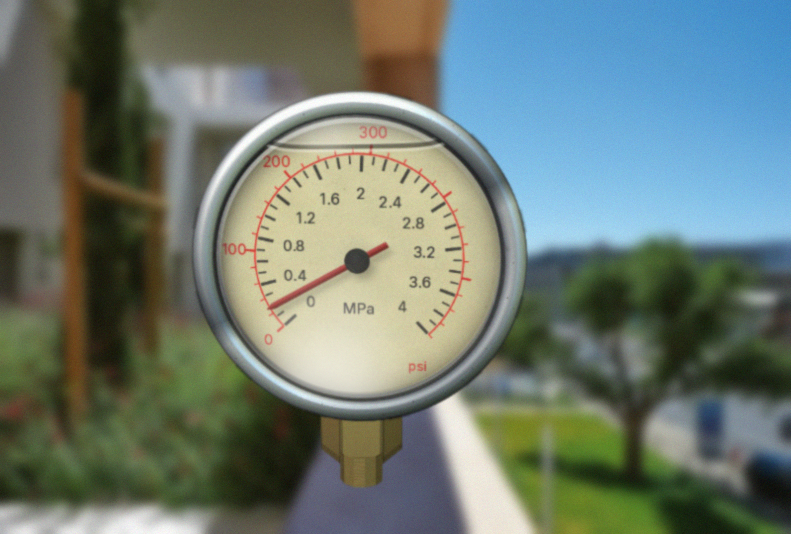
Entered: 0.2 MPa
